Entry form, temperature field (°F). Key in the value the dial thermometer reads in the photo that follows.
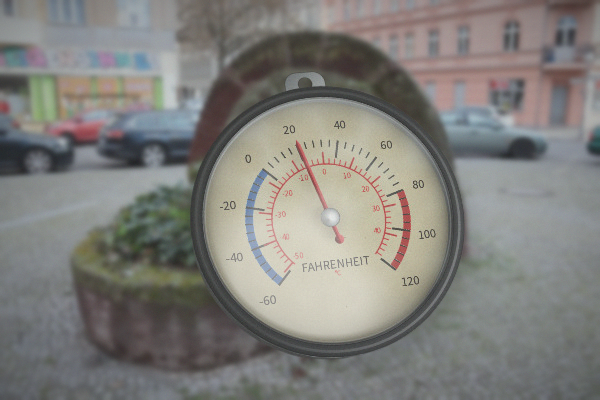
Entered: 20 °F
